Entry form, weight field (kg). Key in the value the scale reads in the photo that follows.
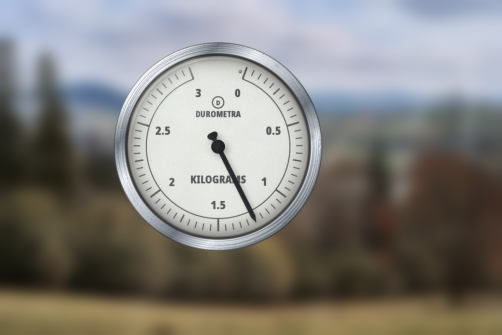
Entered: 1.25 kg
